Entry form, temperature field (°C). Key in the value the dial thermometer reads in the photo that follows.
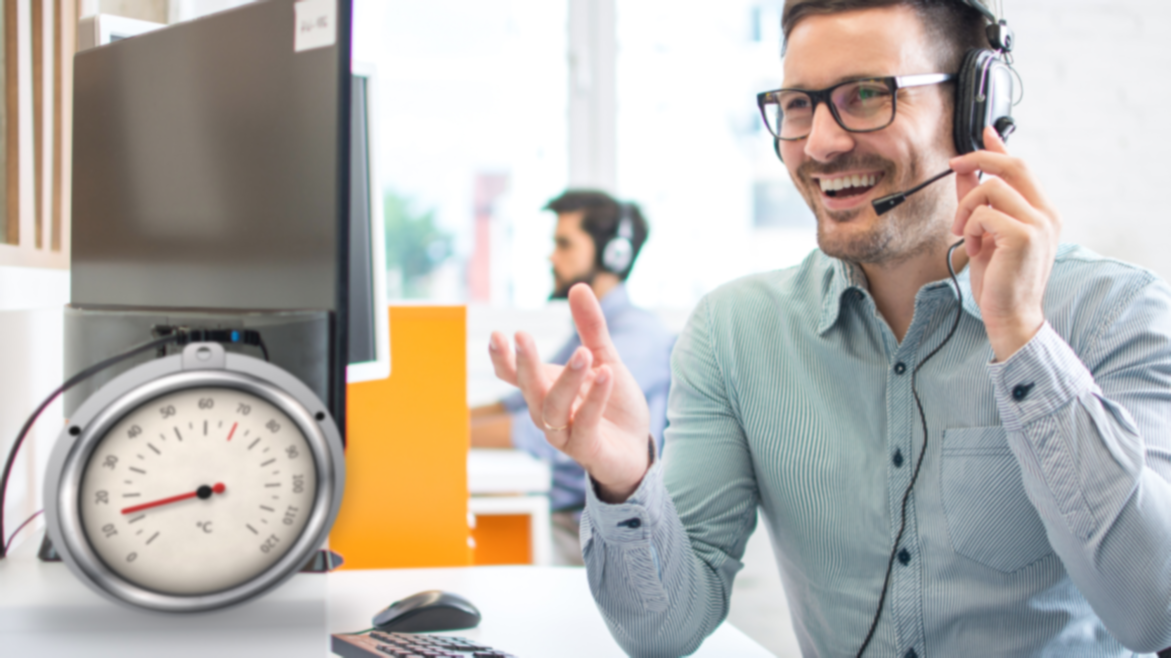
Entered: 15 °C
